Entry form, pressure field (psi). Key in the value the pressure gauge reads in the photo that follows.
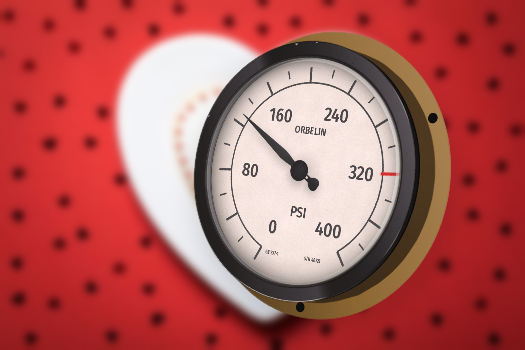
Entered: 130 psi
